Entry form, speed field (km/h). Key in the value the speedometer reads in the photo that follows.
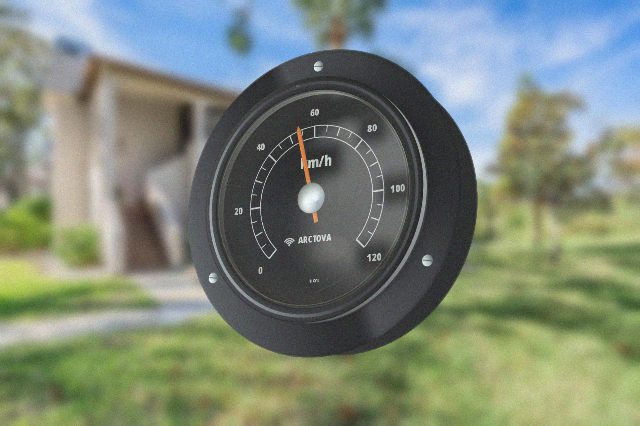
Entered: 55 km/h
